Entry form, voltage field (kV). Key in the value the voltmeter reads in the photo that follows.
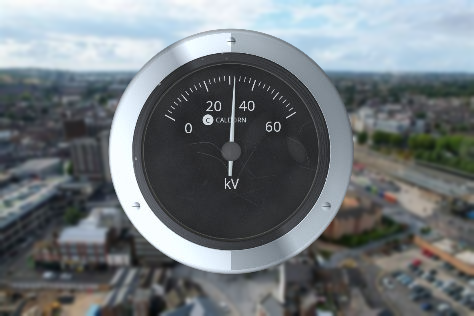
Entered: 32 kV
